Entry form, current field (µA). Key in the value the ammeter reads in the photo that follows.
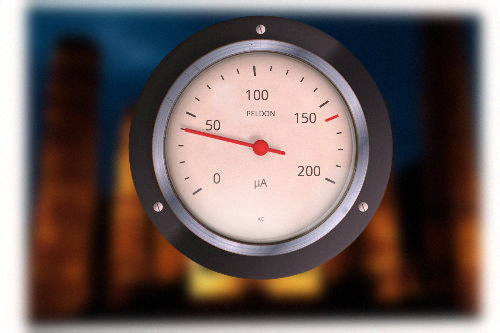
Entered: 40 µA
